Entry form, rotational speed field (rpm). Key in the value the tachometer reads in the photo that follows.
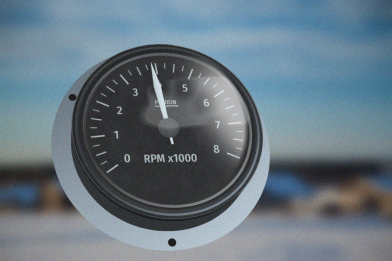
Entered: 3875 rpm
